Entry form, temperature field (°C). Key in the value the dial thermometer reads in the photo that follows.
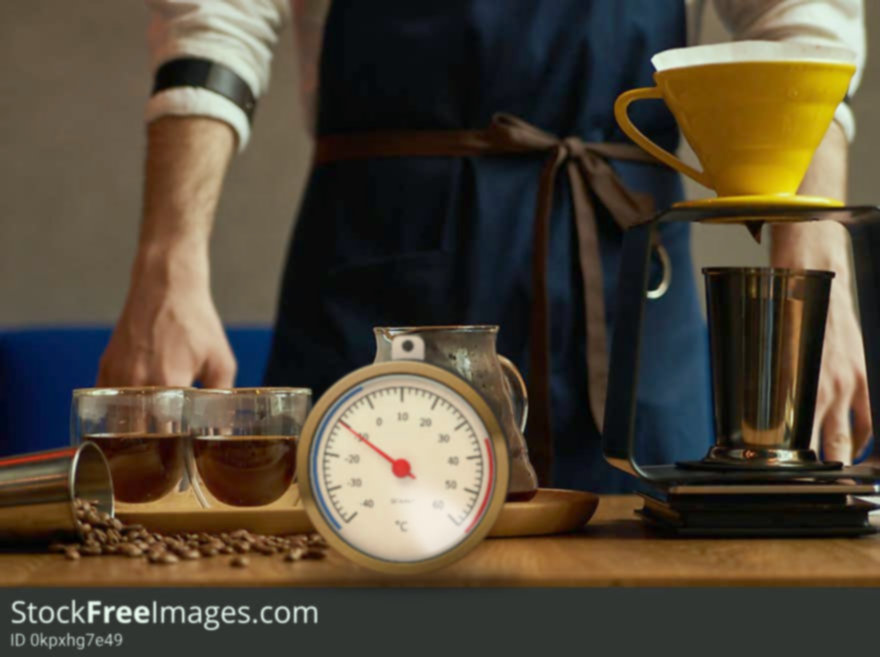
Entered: -10 °C
